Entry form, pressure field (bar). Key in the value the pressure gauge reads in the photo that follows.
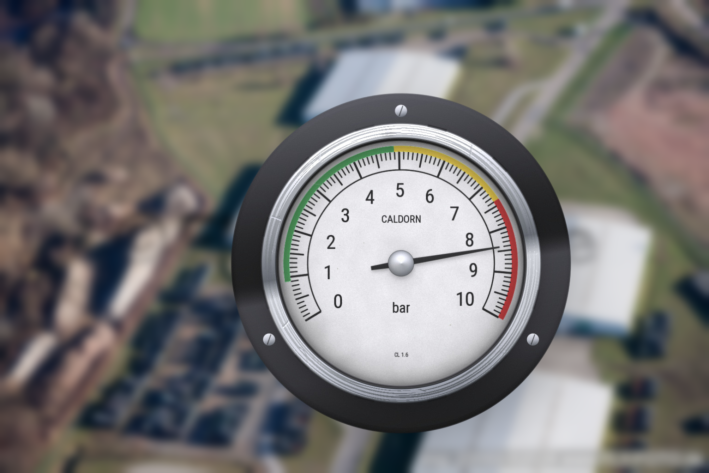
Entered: 8.4 bar
